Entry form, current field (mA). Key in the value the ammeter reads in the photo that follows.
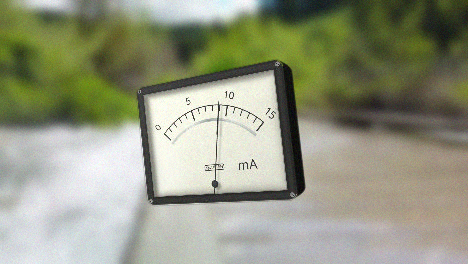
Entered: 9 mA
